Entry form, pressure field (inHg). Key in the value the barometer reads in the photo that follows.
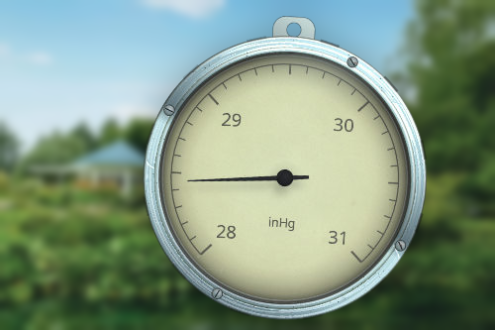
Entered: 28.45 inHg
